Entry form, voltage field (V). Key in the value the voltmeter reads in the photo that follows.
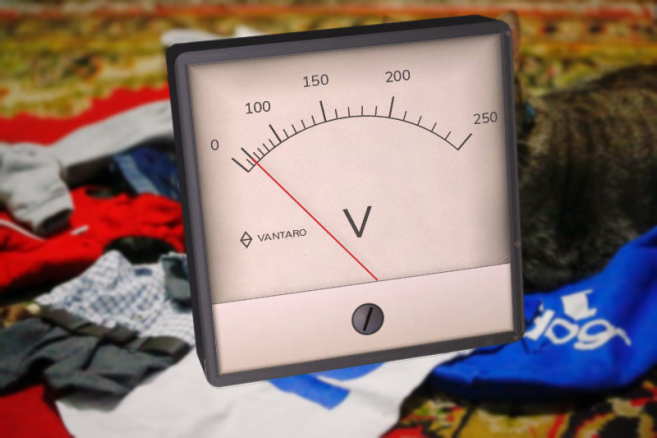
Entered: 50 V
